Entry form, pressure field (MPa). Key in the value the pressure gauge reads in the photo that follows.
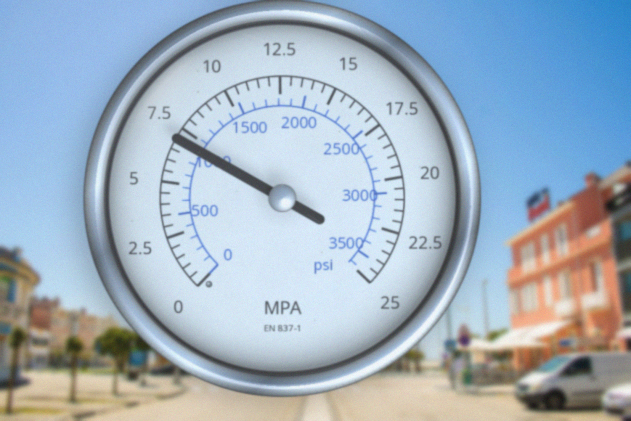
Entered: 7 MPa
